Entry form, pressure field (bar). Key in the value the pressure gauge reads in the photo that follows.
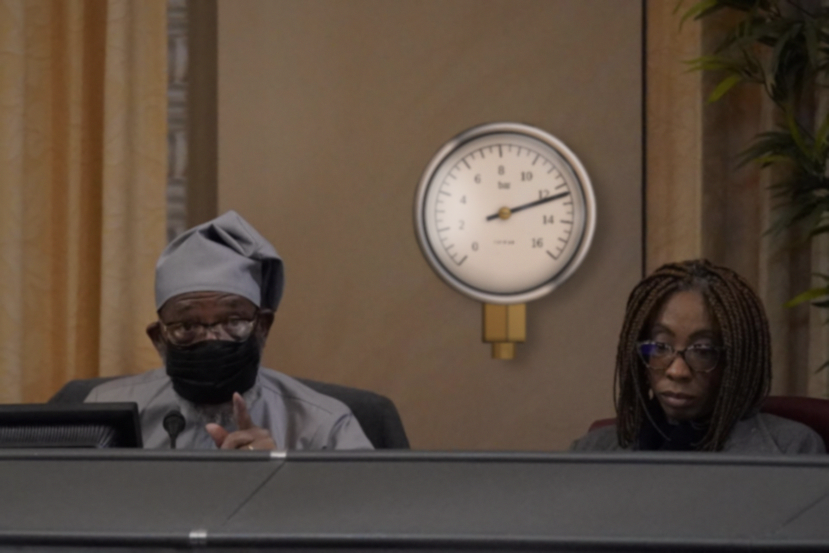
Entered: 12.5 bar
